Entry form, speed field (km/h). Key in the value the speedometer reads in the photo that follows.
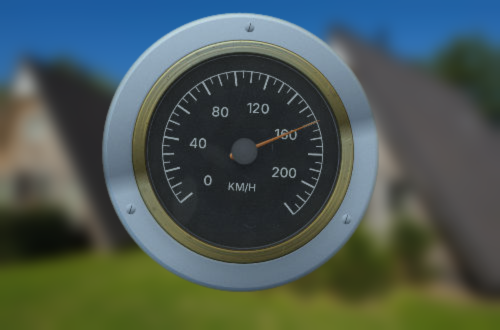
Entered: 160 km/h
